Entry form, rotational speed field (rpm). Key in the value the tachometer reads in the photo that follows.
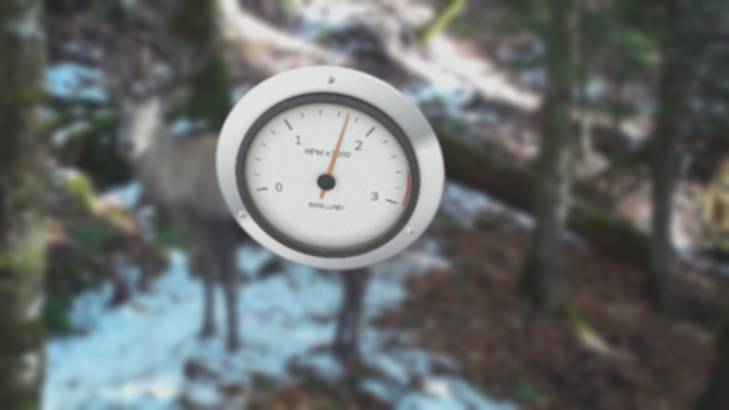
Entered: 1700 rpm
